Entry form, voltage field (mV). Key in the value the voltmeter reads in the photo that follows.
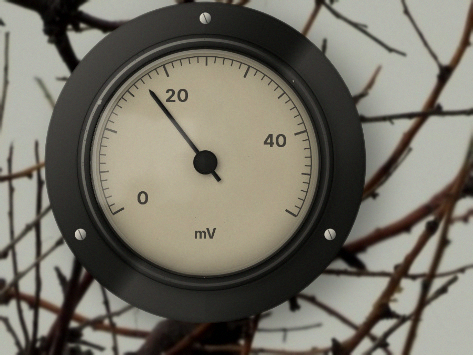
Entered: 17 mV
